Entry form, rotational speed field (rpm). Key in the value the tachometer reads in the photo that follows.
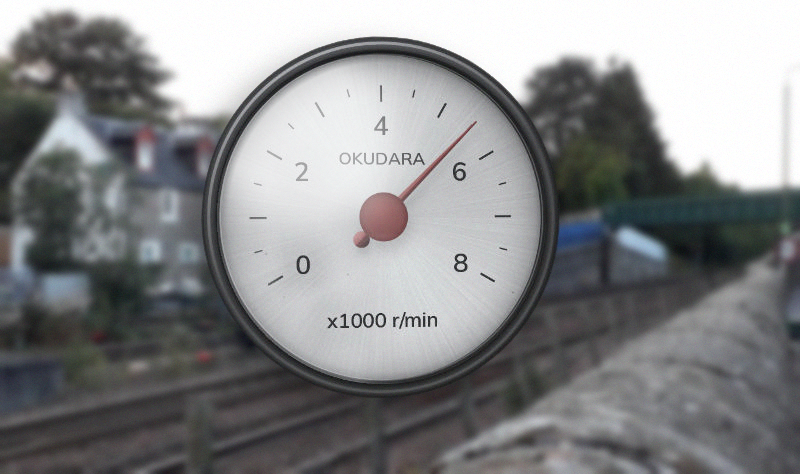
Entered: 5500 rpm
